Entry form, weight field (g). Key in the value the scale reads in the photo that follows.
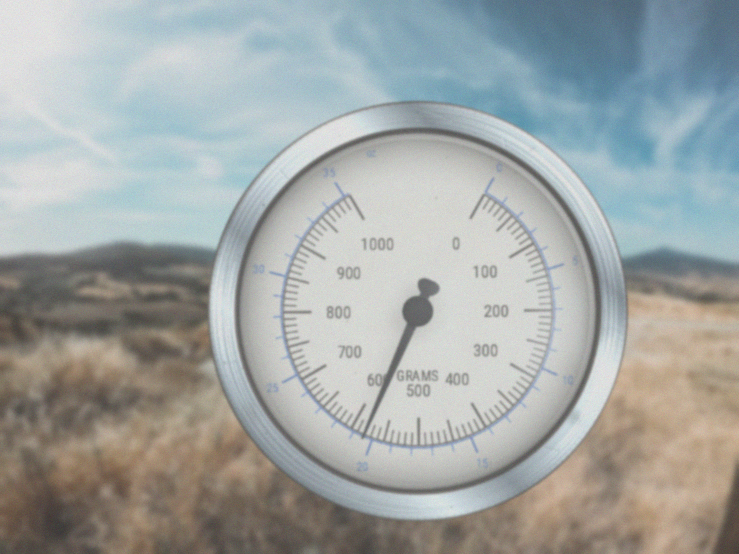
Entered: 580 g
